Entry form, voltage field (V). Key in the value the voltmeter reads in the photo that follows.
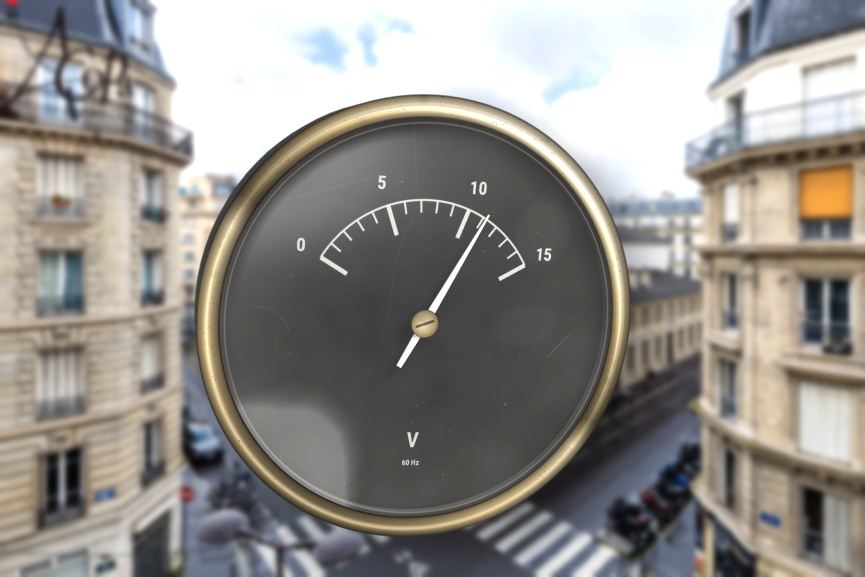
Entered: 11 V
